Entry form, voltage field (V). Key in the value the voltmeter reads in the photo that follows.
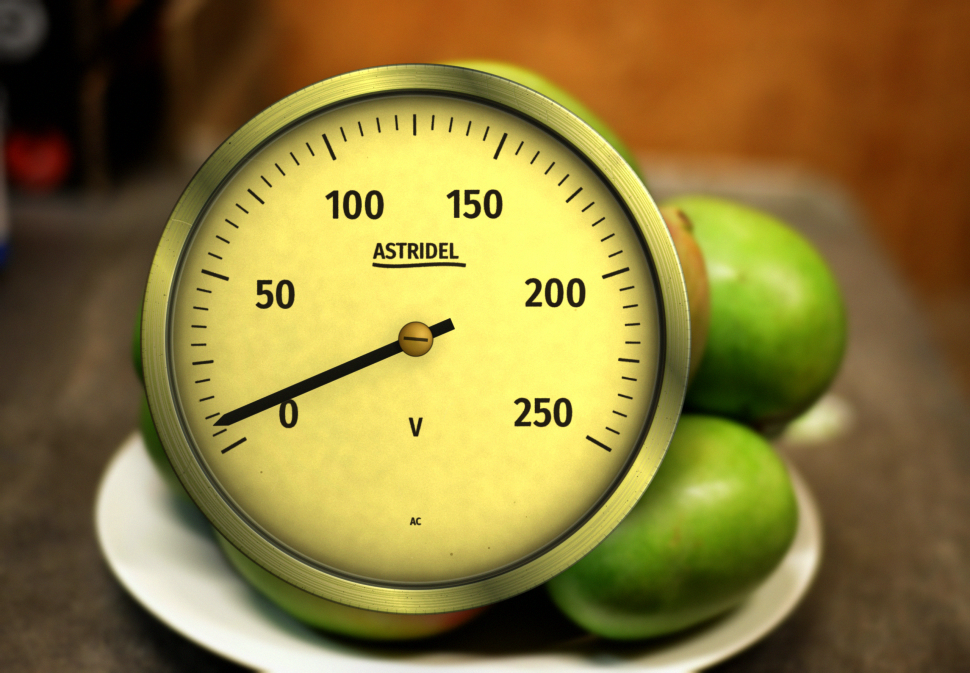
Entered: 7.5 V
